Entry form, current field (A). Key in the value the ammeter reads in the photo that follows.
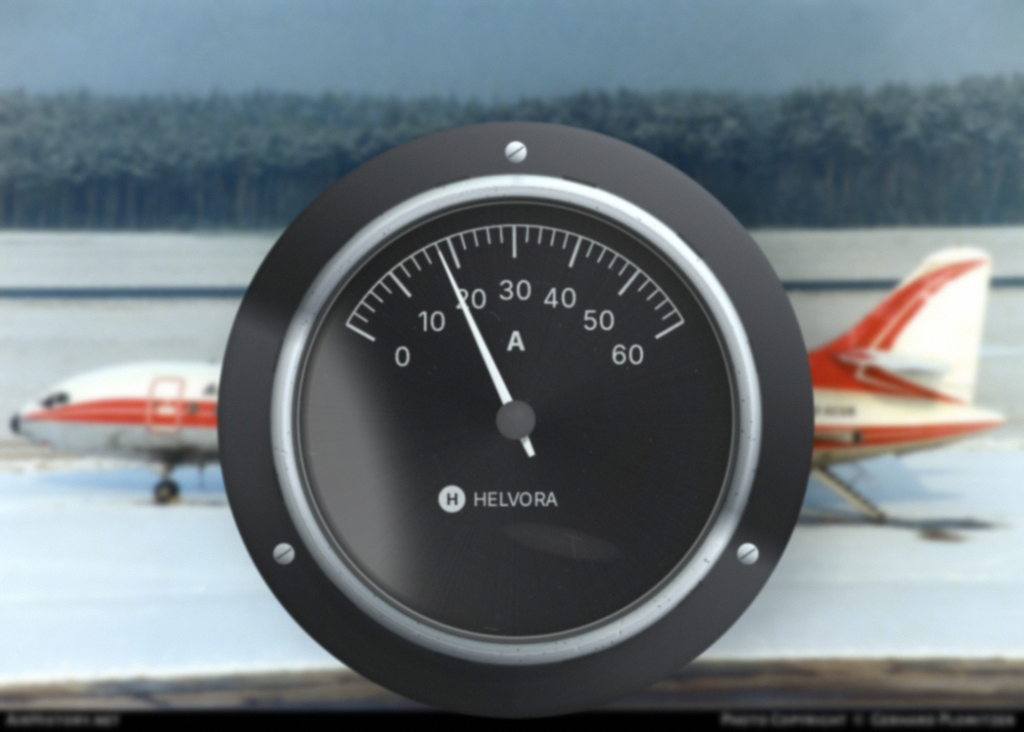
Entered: 18 A
